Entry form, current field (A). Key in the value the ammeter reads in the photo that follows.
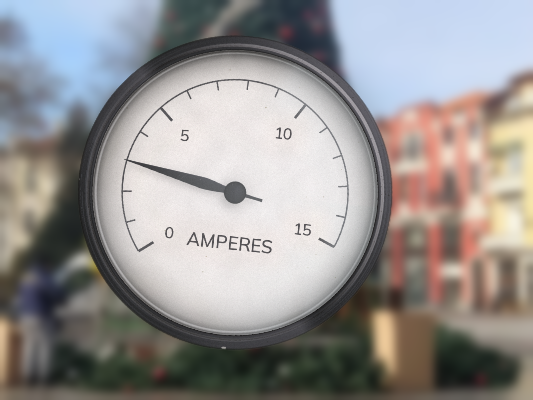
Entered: 3 A
